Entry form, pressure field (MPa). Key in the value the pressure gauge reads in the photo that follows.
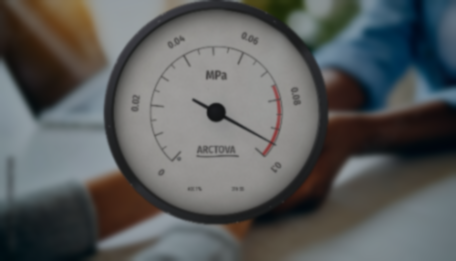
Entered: 0.095 MPa
